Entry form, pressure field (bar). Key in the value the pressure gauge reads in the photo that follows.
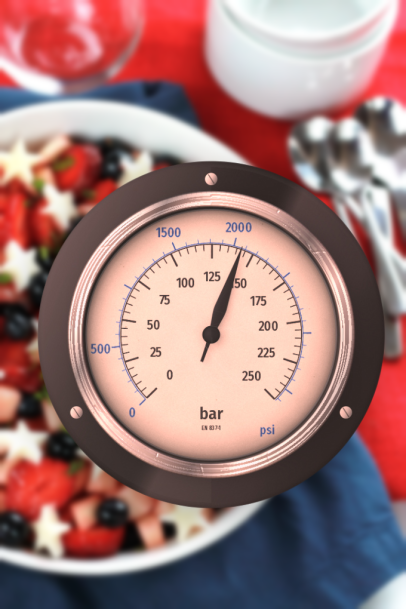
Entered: 142.5 bar
